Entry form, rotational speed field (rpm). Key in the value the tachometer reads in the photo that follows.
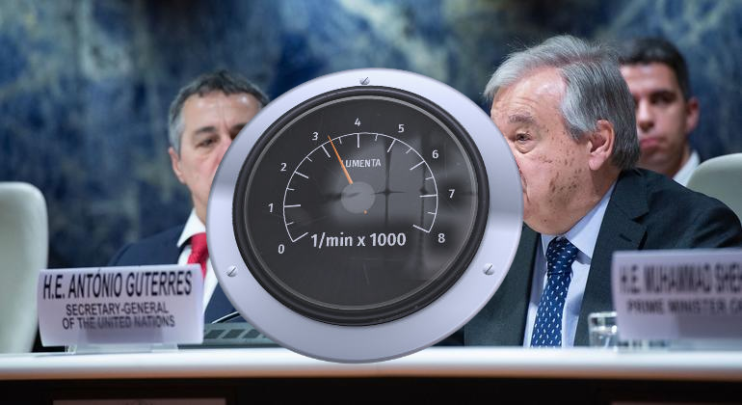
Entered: 3250 rpm
